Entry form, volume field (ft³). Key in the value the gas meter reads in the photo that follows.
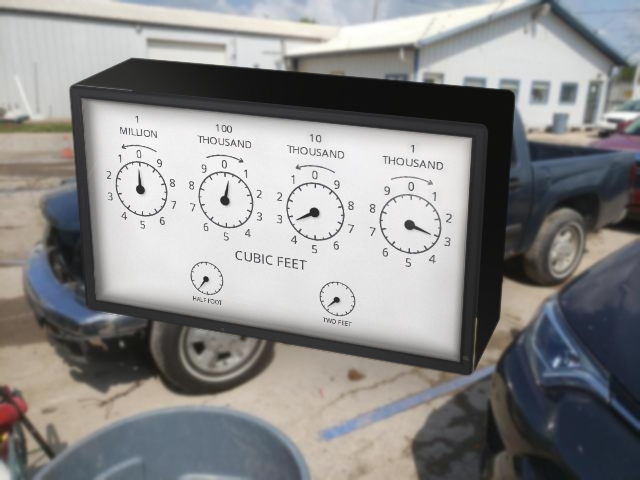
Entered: 3300 ft³
